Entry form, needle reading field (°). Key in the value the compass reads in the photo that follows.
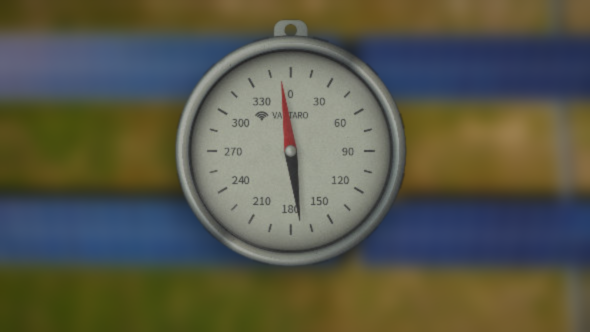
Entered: 352.5 °
